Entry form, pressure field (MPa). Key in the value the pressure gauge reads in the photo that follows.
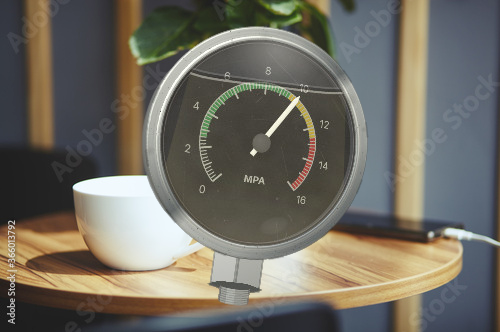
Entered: 10 MPa
